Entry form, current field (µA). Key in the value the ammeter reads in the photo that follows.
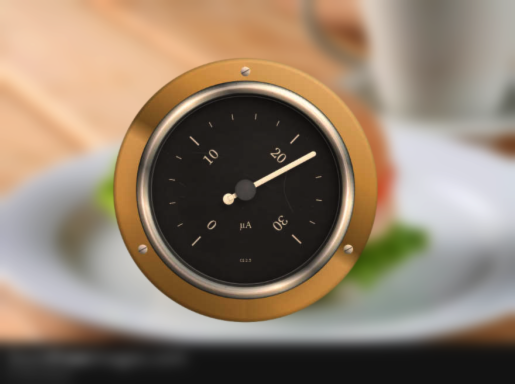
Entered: 22 µA
